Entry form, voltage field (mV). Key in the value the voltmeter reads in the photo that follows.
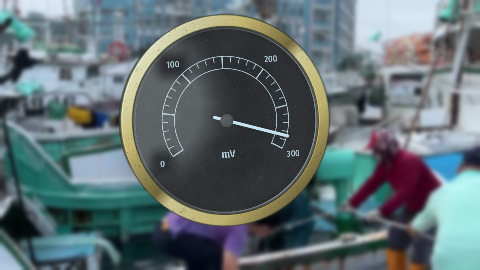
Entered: 285 mV
